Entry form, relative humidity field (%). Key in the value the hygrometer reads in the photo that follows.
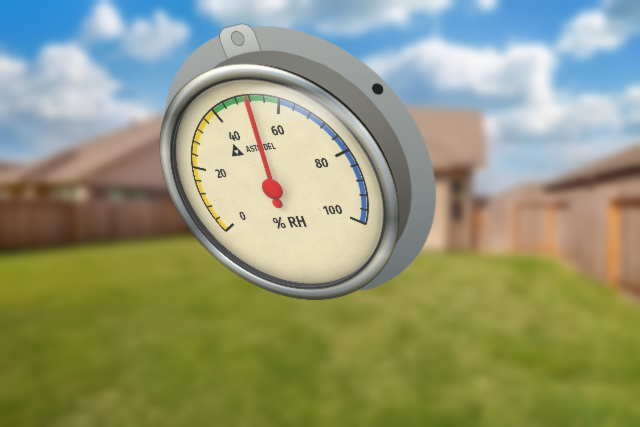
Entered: 52 %
